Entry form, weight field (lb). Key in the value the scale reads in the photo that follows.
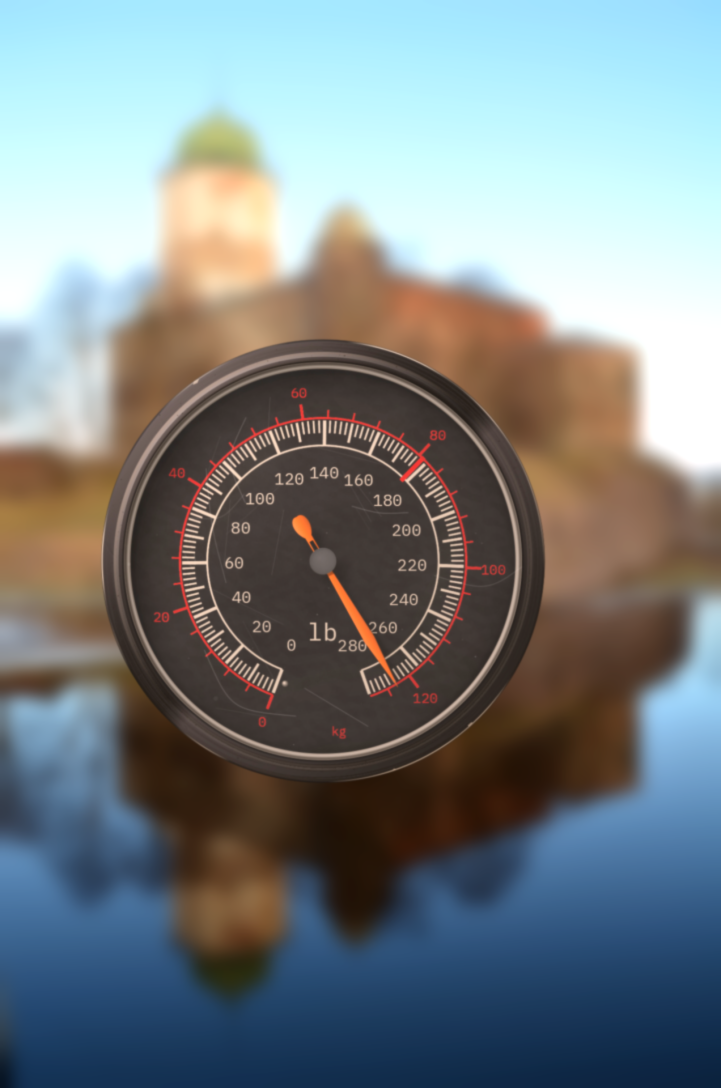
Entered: 270 lb
